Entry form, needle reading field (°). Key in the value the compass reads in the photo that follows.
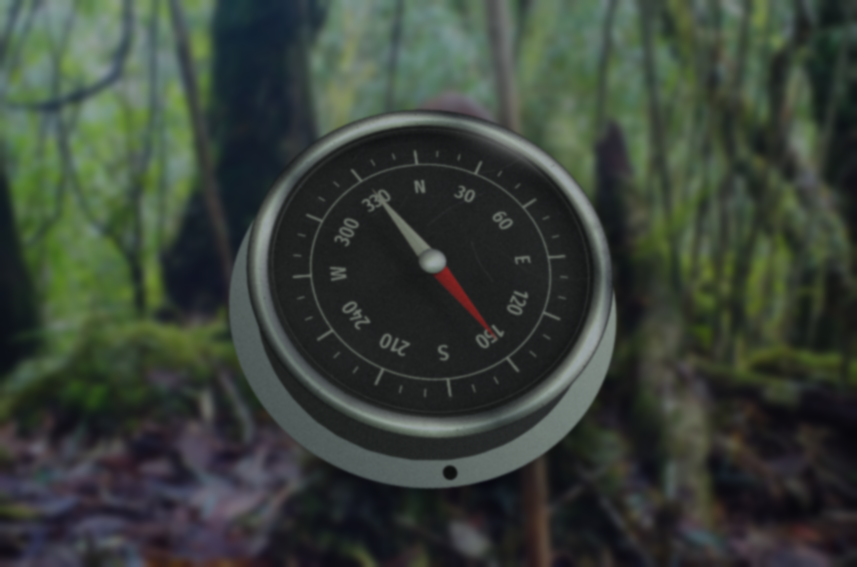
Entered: 150 °
